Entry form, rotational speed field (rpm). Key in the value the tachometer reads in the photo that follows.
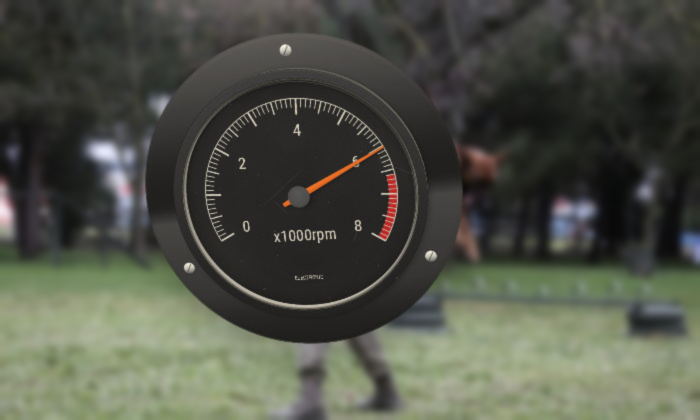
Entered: 6000 rpm
